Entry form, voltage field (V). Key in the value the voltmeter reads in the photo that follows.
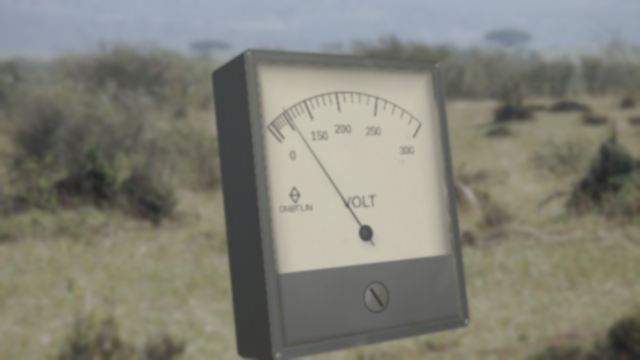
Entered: 100 V
